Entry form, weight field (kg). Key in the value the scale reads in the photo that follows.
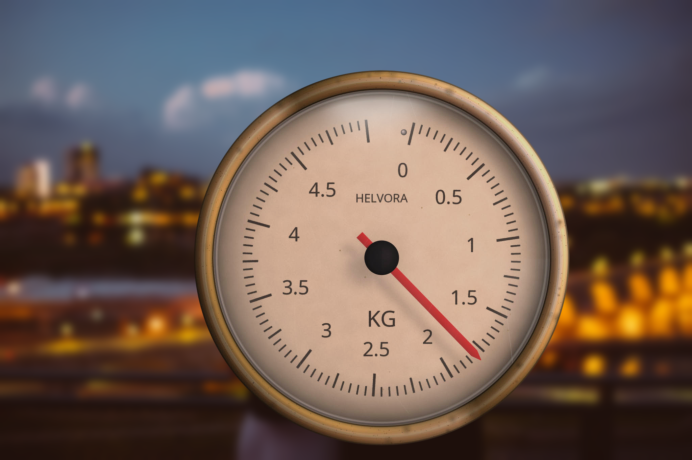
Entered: 1.8 kg
